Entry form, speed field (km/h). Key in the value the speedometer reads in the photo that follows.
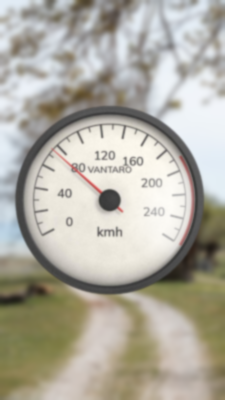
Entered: 75 km/h
